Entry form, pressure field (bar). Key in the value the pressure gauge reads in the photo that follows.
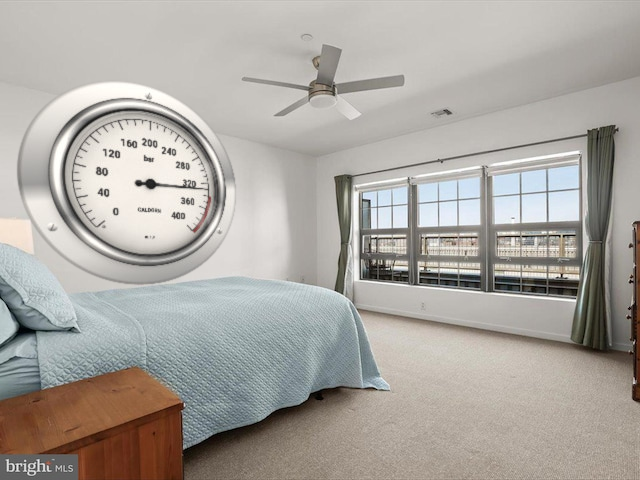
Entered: 330 bar
